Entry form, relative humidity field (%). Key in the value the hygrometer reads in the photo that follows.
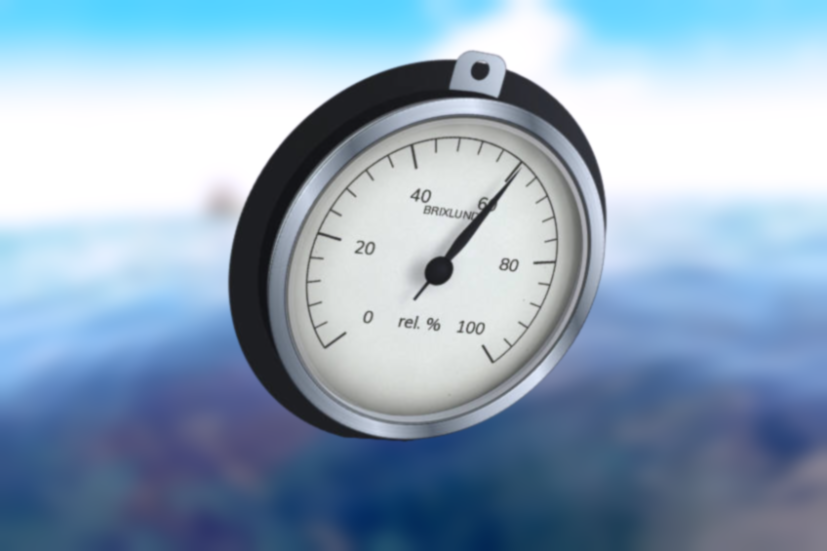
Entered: 60 %
